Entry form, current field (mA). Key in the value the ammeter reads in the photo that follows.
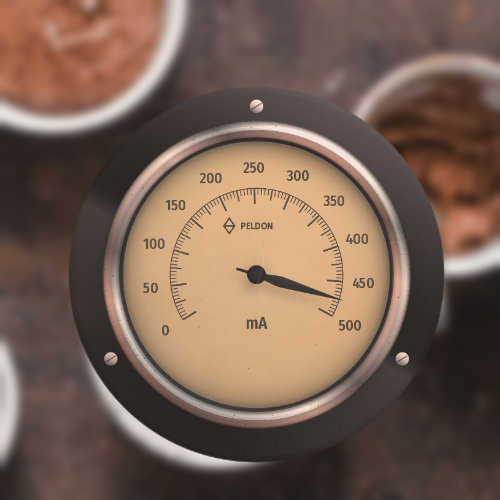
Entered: 475 mA
